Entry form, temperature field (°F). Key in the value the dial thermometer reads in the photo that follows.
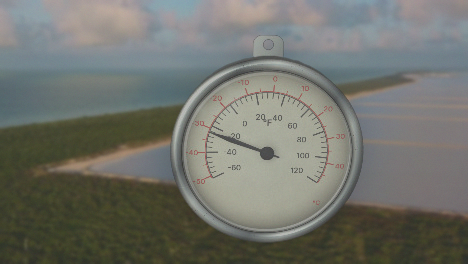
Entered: -24 °F
